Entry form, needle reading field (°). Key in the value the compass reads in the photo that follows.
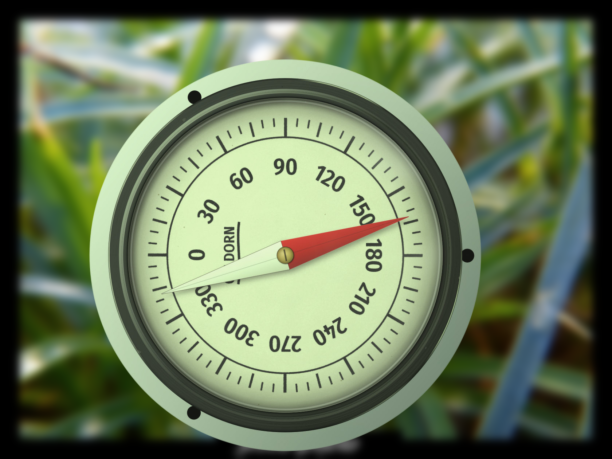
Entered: 162.5 °
